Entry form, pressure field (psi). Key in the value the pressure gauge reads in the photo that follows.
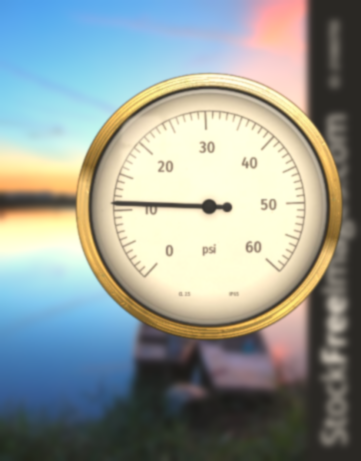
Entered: 11 psi
